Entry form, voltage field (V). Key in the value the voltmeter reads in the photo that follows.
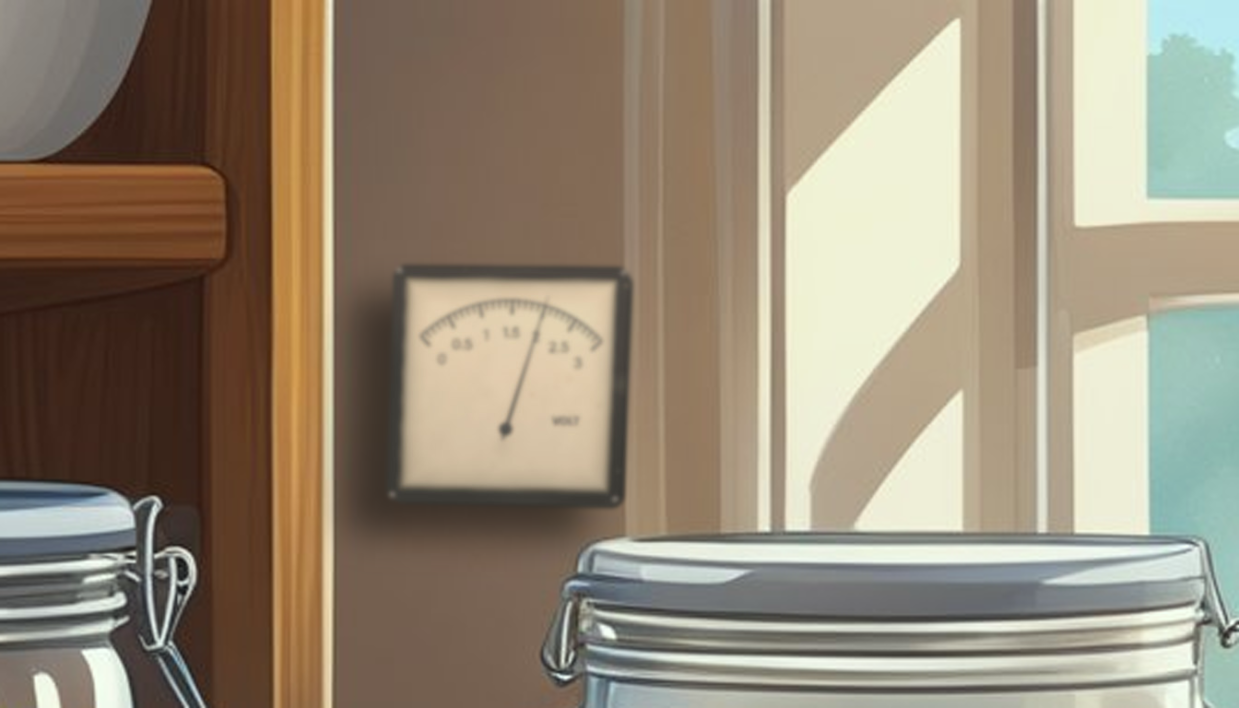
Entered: 2 V
